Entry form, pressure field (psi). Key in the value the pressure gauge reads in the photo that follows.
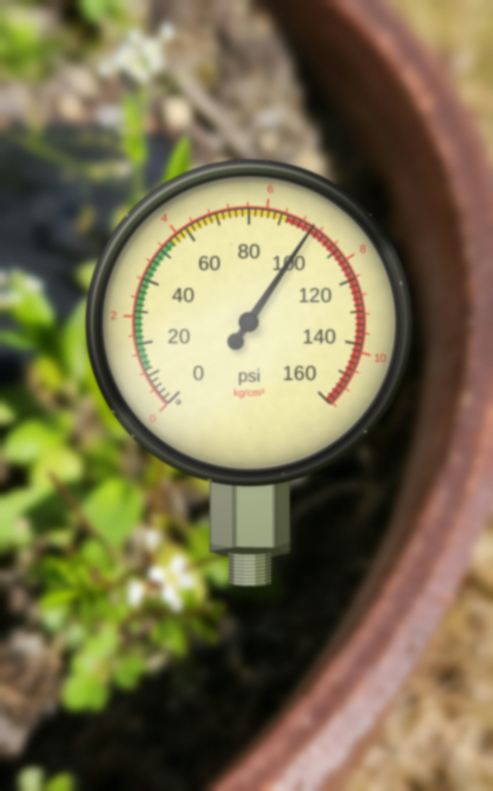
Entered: 100 psi
